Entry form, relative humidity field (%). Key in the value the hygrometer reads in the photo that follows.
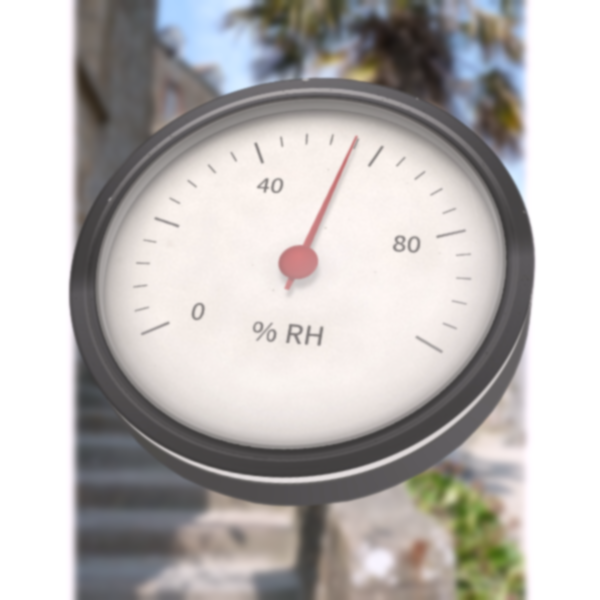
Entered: 56 %
